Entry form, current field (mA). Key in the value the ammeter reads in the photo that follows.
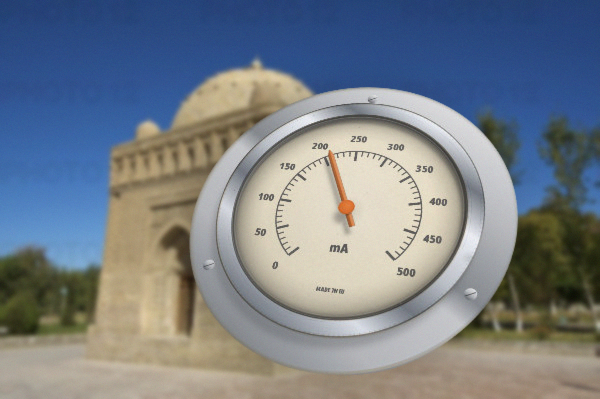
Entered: 210 mA
